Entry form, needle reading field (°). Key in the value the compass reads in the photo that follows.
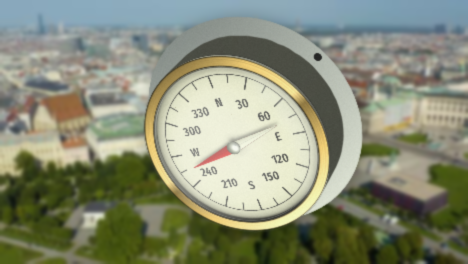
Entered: 255 °
